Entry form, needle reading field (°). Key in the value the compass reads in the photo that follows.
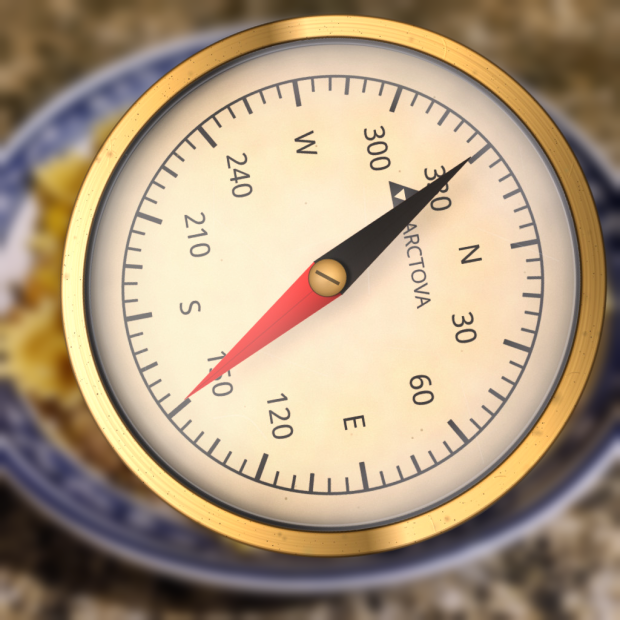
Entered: 150 °
